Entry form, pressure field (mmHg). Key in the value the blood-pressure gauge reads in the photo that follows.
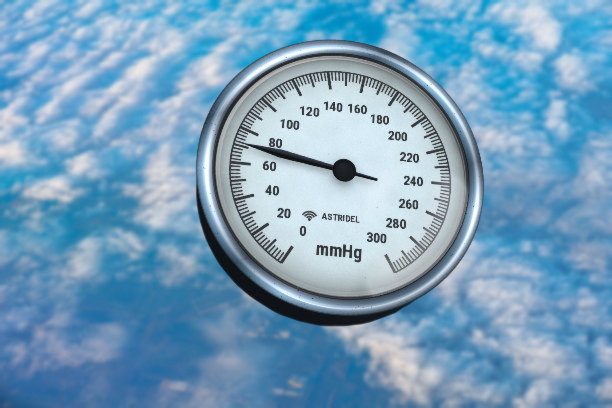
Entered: 70 mmHg
